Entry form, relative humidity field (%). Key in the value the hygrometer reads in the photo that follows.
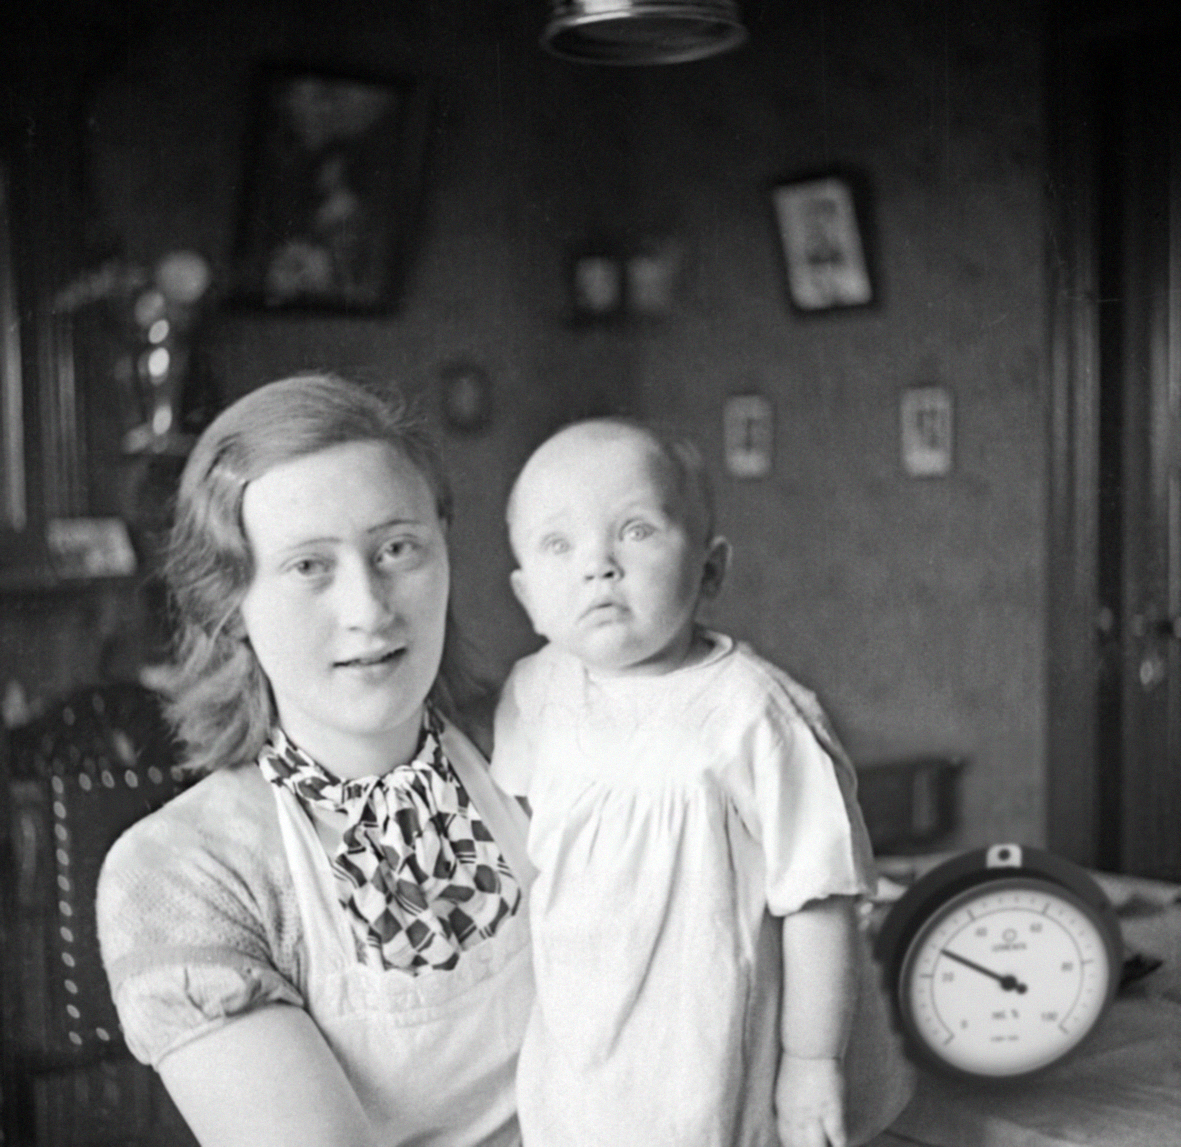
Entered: 28 %
